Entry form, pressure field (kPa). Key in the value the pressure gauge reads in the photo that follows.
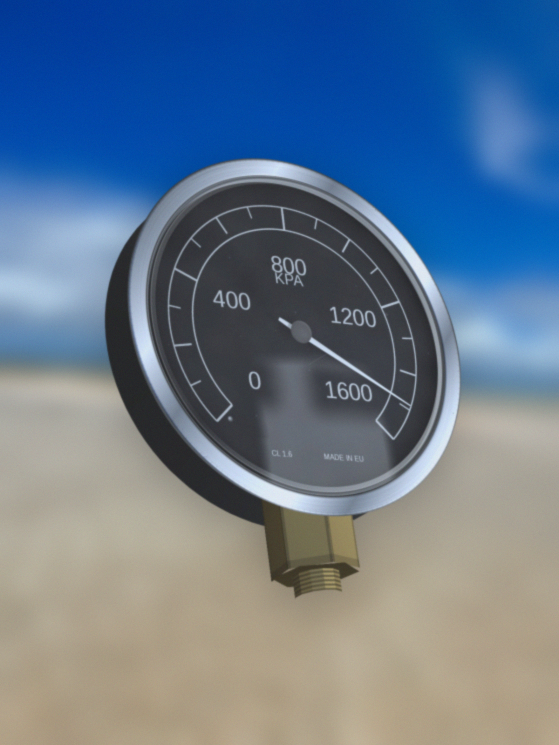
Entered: 1500 kPa
